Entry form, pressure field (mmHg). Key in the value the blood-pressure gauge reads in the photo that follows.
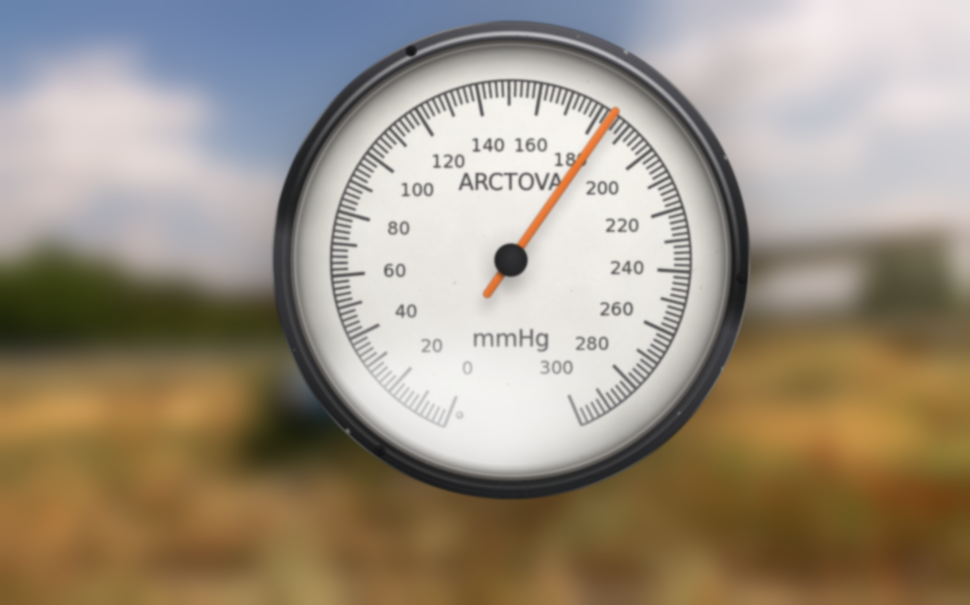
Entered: 184 mmHg
